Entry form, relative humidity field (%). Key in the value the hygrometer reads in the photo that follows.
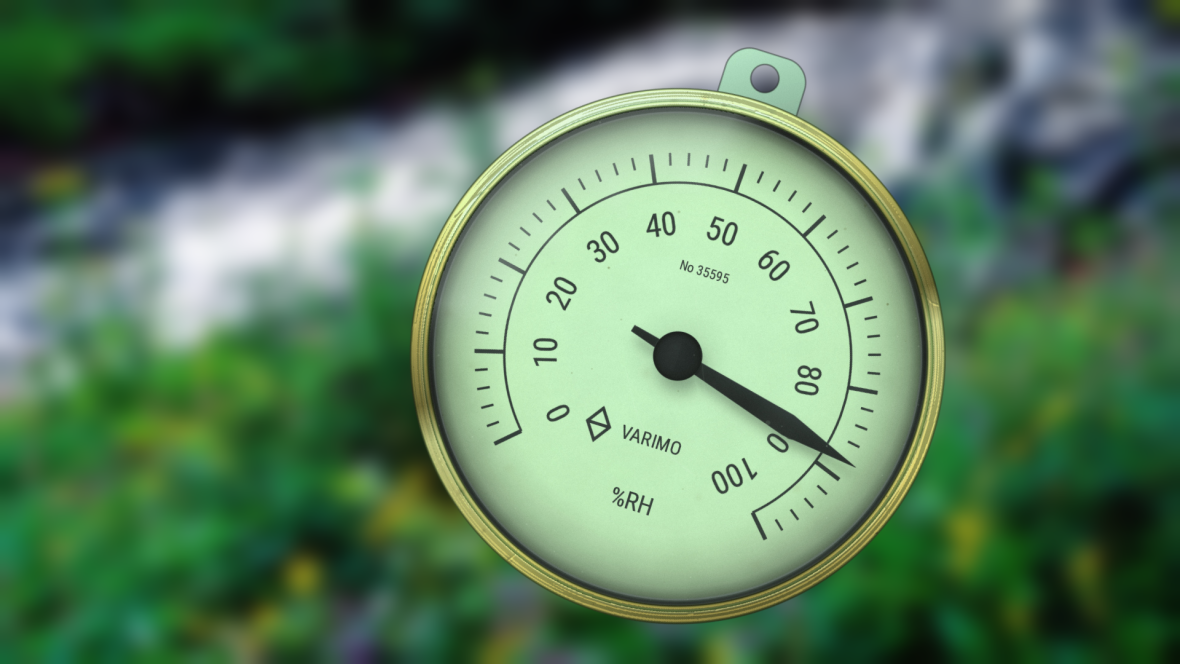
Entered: 88 %
